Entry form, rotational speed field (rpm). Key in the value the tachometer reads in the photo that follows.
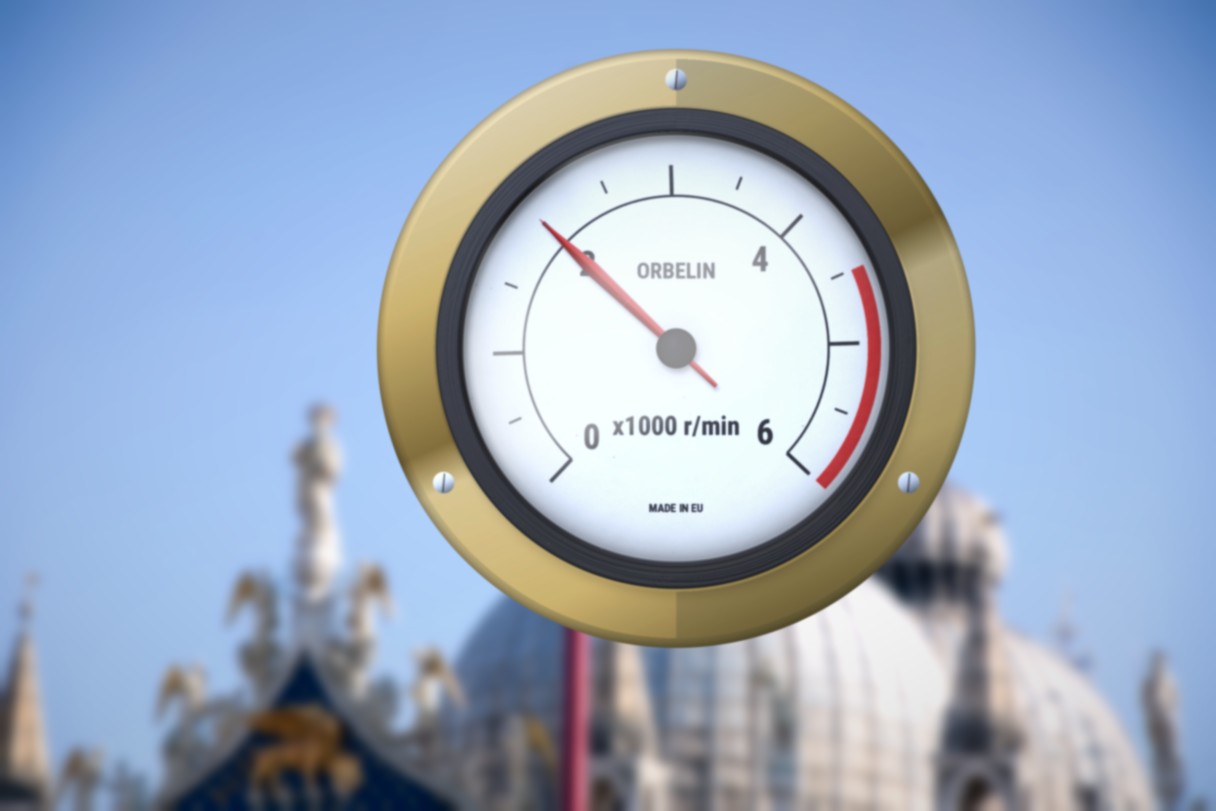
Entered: 2000 rpm
